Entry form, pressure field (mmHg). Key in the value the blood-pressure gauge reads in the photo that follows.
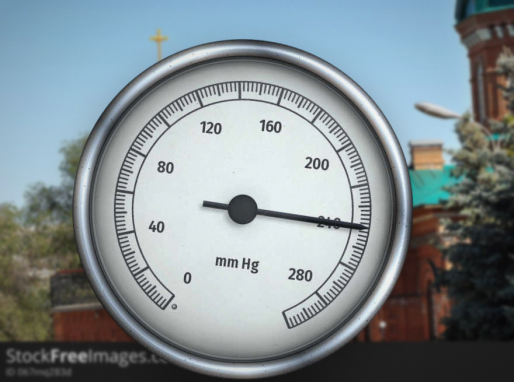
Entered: 240 mmHg
